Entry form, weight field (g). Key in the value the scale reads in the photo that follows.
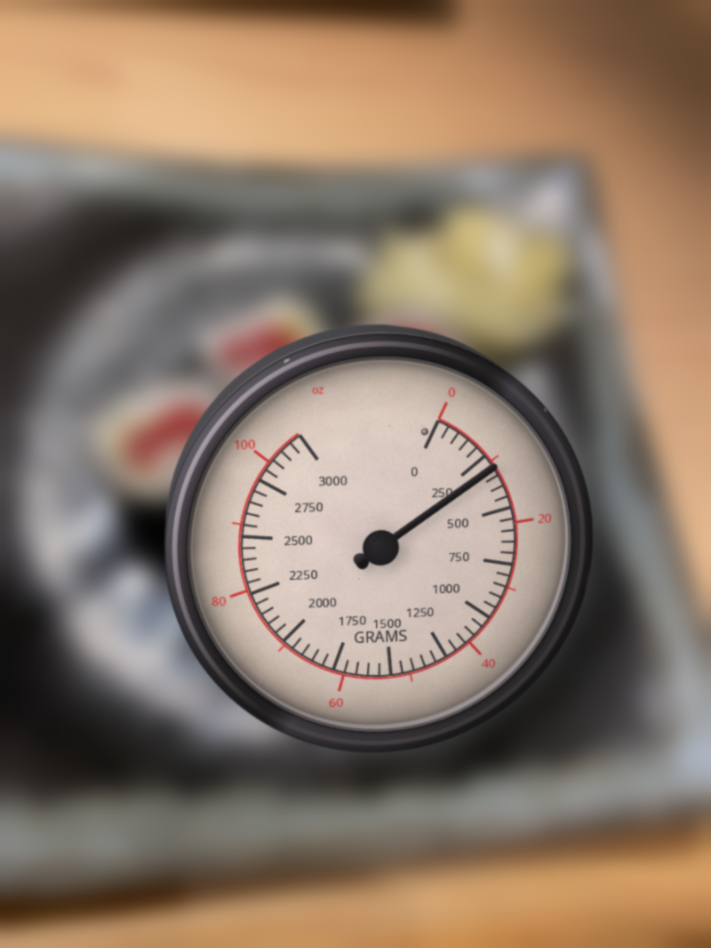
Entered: 300 g
